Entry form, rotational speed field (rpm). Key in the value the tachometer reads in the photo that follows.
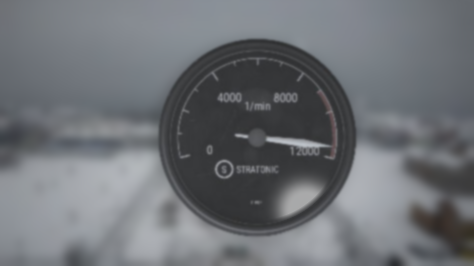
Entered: 11500 rpm
